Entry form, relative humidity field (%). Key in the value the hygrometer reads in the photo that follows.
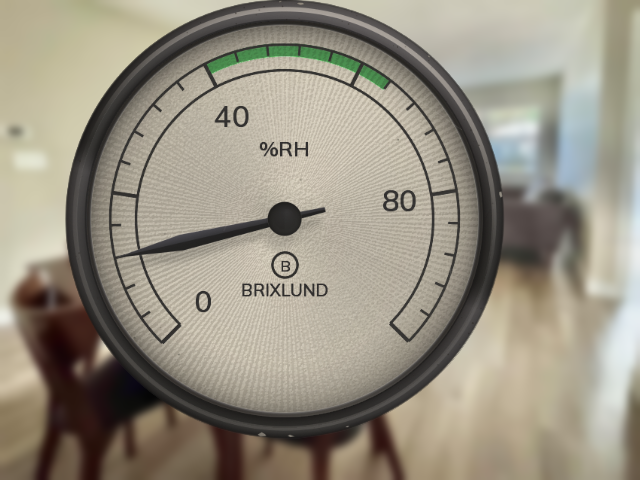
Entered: 12 %
